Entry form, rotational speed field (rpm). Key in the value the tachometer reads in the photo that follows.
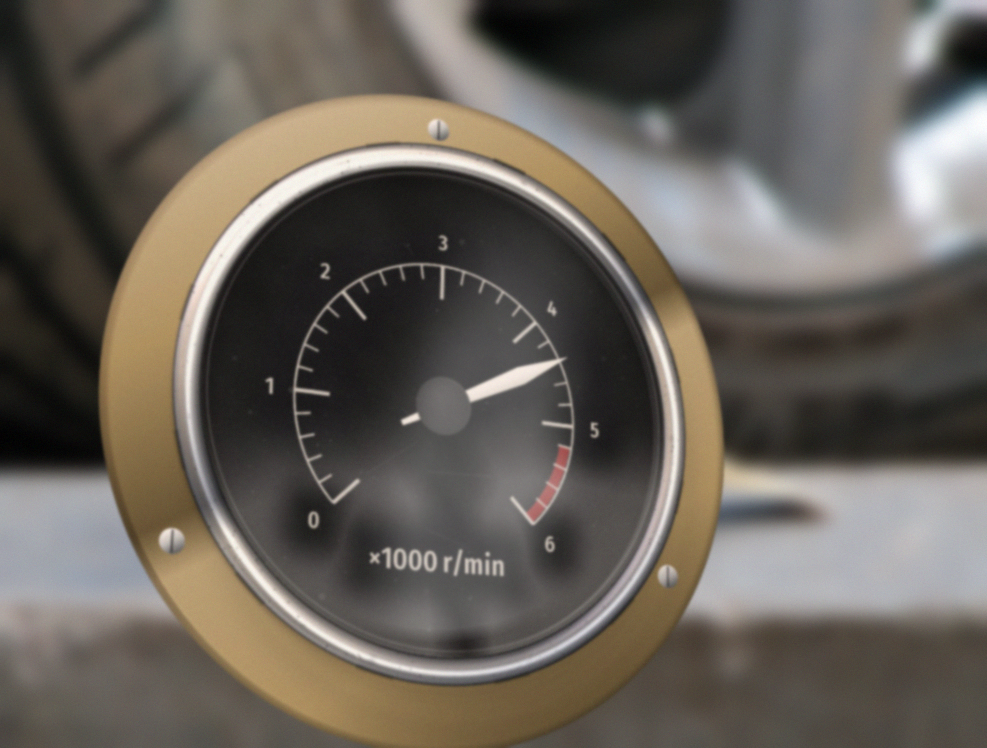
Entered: 4400 rpm
